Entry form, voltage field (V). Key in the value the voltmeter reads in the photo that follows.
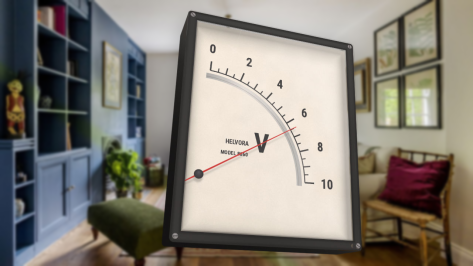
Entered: 6.5 V
